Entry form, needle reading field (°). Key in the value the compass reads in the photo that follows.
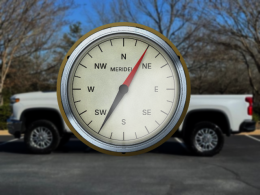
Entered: 30 °
